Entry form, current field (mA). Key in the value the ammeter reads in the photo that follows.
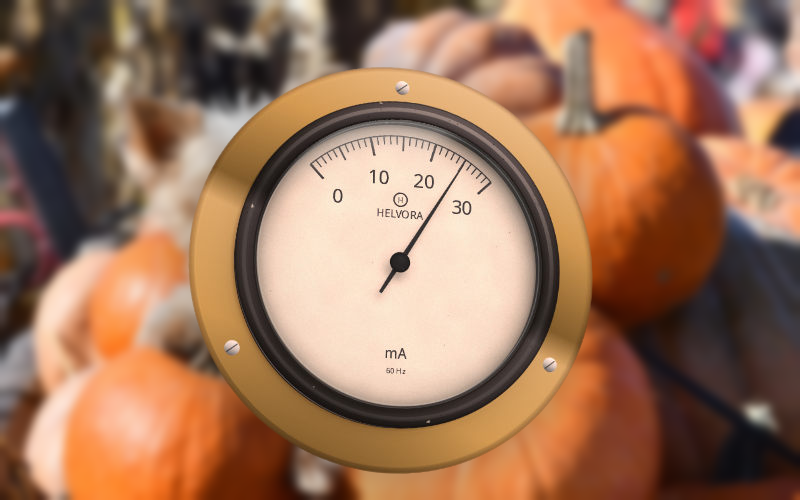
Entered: 25 mA
